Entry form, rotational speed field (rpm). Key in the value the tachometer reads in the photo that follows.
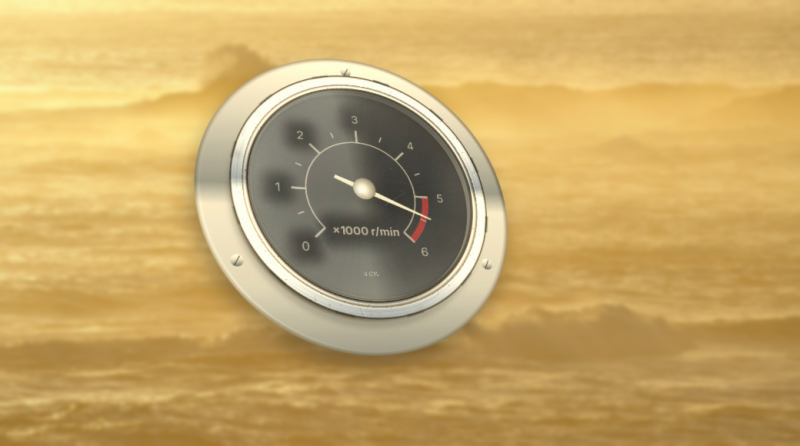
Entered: 5500 rpm
